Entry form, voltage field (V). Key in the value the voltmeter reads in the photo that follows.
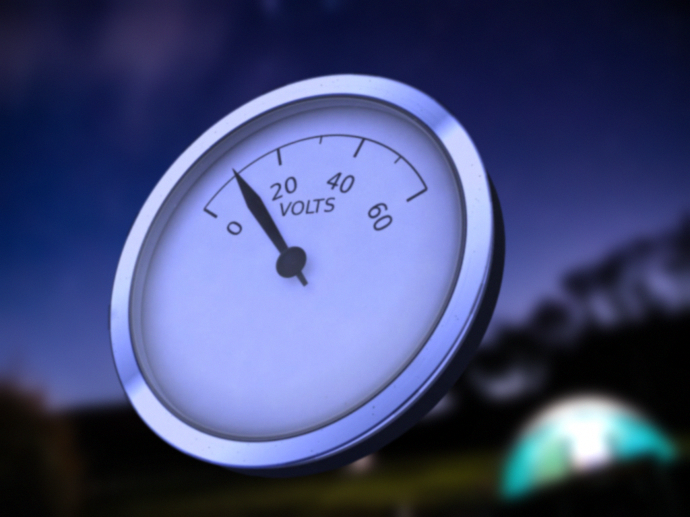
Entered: 10 V
